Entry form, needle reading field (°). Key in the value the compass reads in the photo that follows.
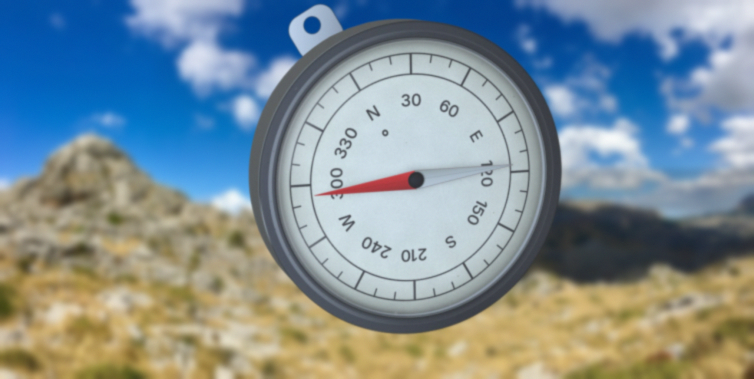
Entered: 295 °
